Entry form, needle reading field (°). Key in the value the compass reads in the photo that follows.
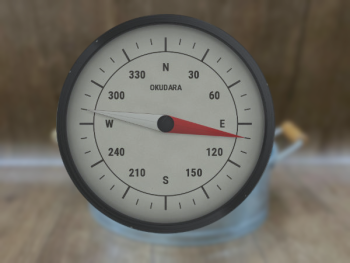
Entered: 100 °
